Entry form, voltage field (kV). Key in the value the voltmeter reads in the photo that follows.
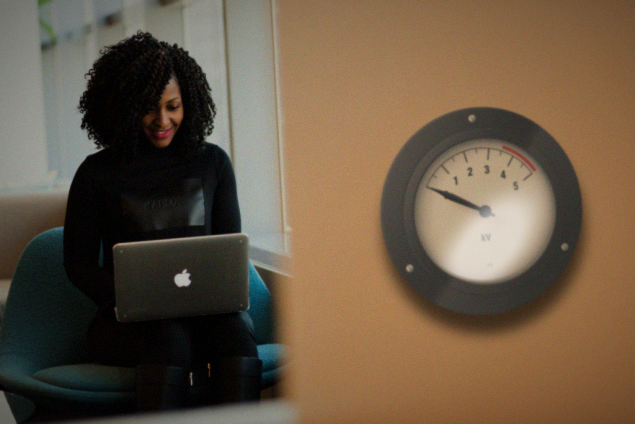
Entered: 0 kV
